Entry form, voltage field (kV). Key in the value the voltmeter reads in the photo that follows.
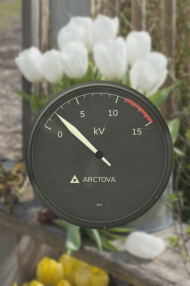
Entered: 2 kV
